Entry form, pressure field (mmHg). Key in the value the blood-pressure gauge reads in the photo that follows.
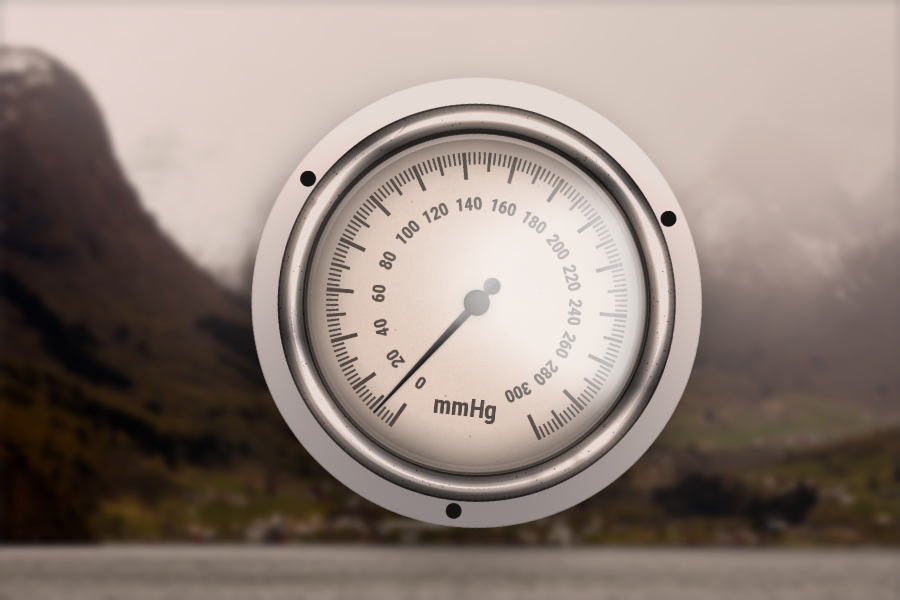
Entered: 8 mmHg
